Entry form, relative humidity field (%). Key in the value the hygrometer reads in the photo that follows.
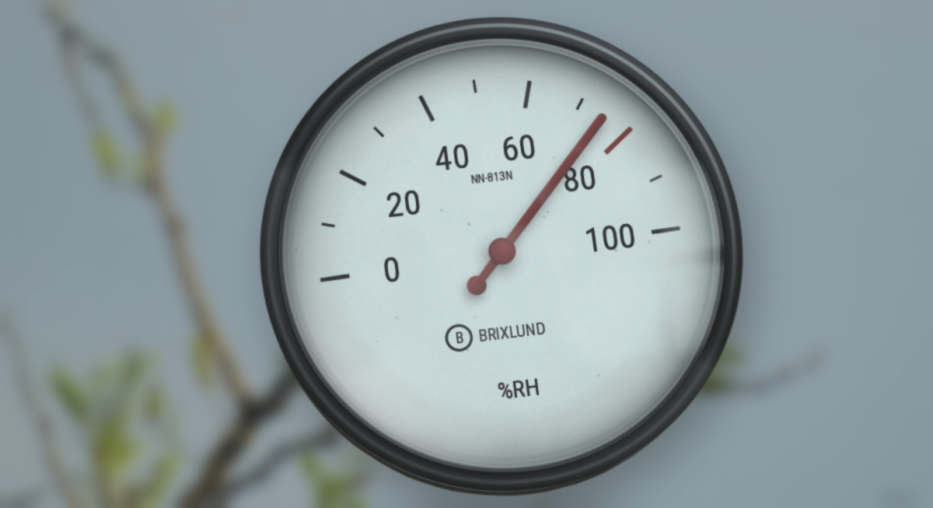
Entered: 75 %
